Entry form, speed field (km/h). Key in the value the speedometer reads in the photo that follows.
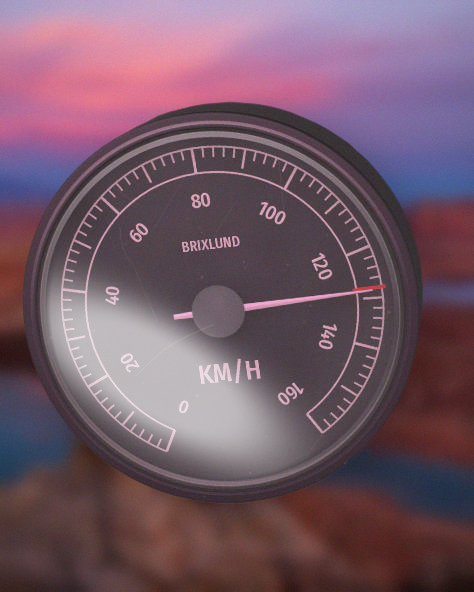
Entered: 128 km/h
